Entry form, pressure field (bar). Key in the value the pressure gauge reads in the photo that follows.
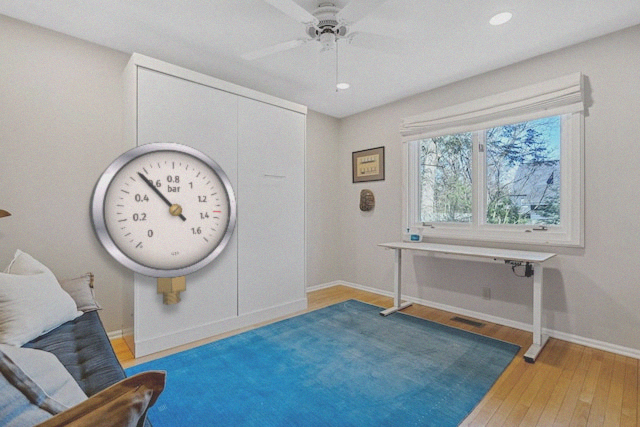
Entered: 0.55 bar
